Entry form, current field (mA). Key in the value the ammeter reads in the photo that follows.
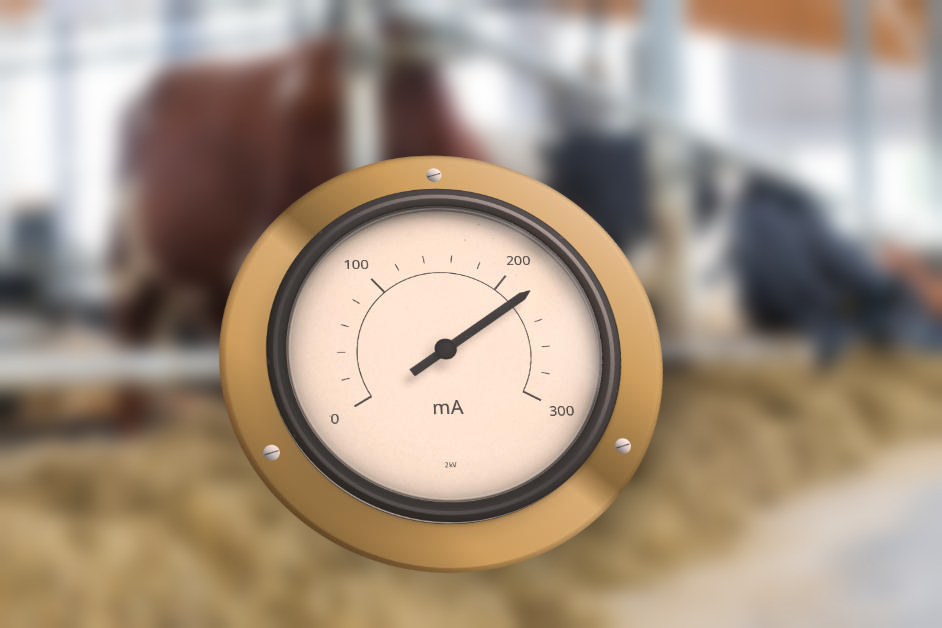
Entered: 220 mA
